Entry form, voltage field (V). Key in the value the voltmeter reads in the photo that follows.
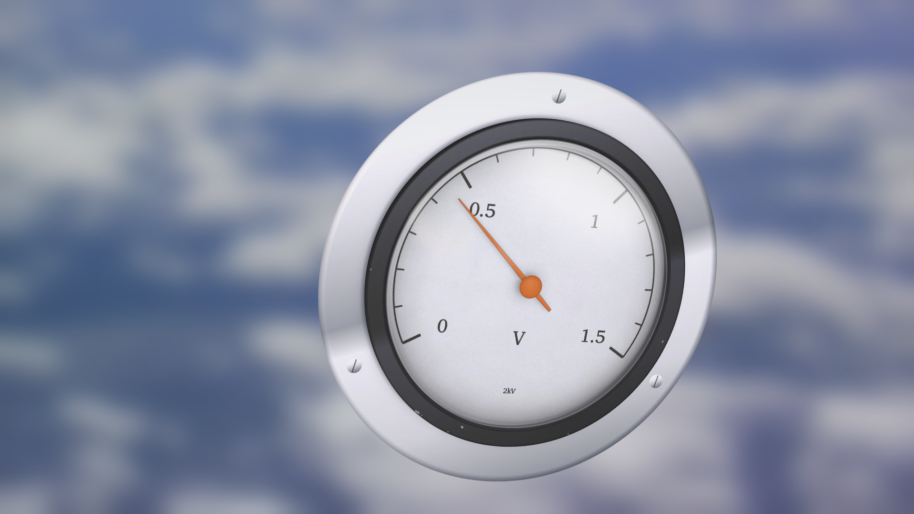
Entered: 0.45 V
